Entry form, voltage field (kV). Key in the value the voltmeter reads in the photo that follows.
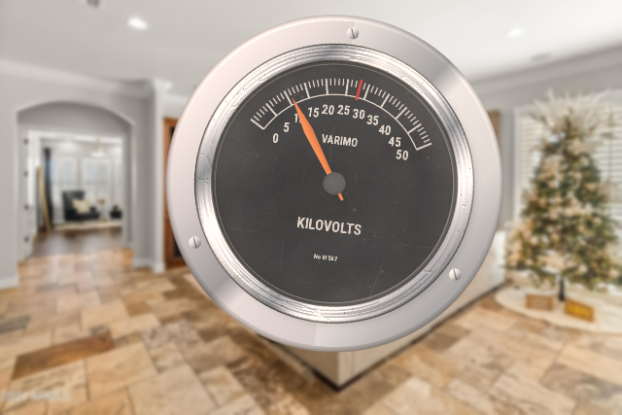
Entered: 11 kV
